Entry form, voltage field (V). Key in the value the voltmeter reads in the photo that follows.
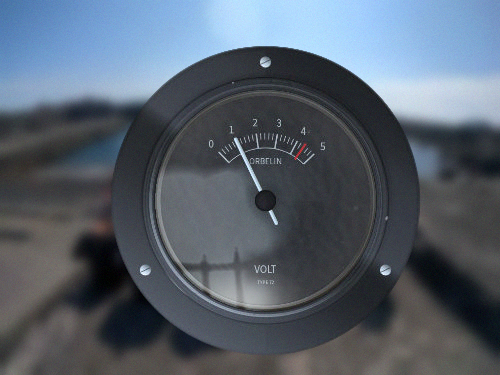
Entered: 1 V
